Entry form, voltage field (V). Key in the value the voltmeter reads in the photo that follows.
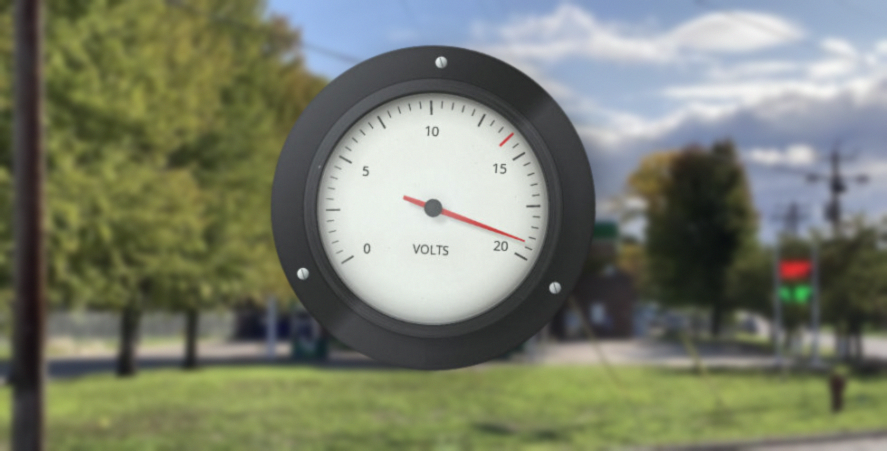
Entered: 19.25 V
